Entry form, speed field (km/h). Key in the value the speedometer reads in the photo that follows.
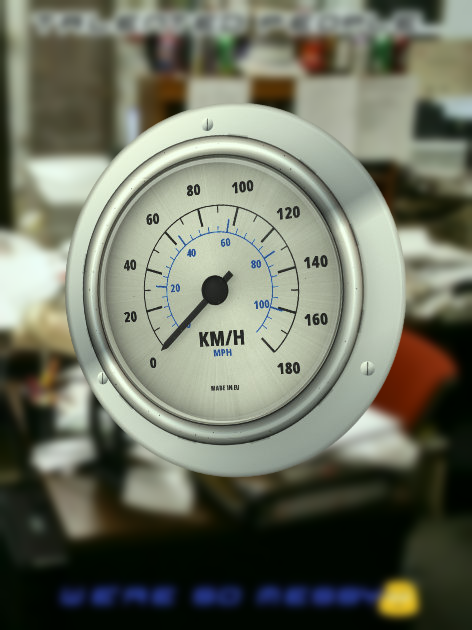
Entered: 0 km/h
